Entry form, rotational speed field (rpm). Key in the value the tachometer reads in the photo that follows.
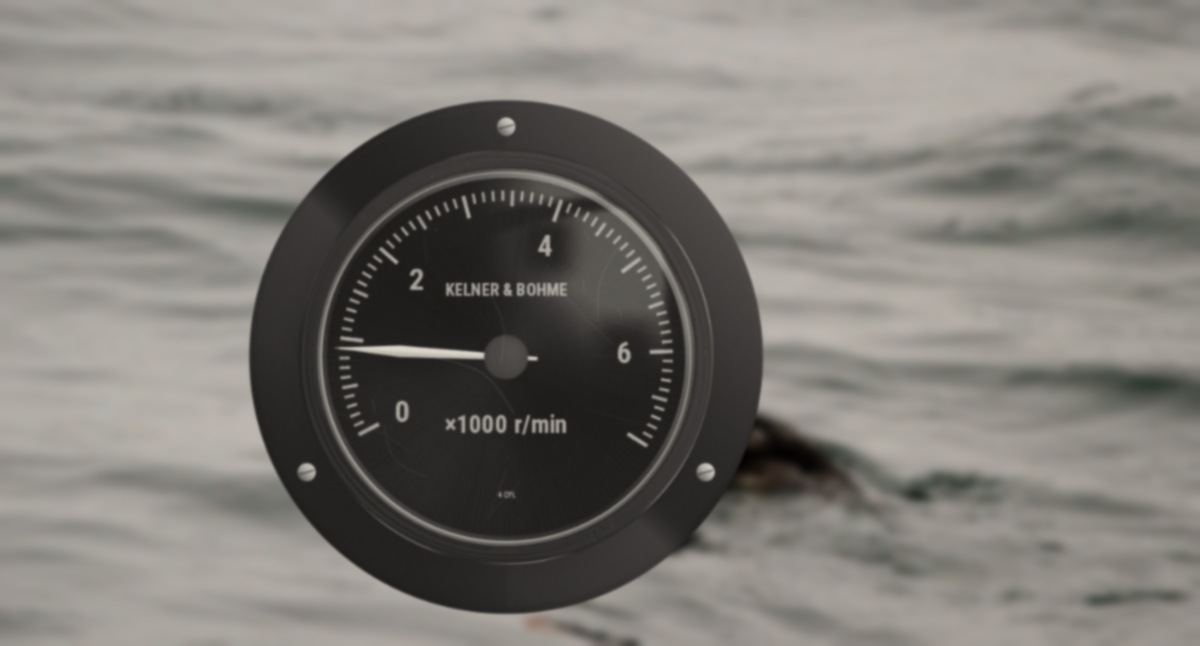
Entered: 900 rpm
